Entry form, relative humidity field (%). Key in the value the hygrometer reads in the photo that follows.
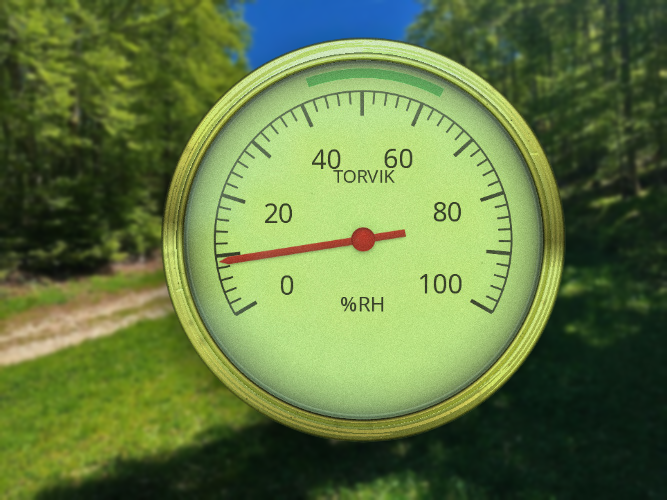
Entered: 9 %
